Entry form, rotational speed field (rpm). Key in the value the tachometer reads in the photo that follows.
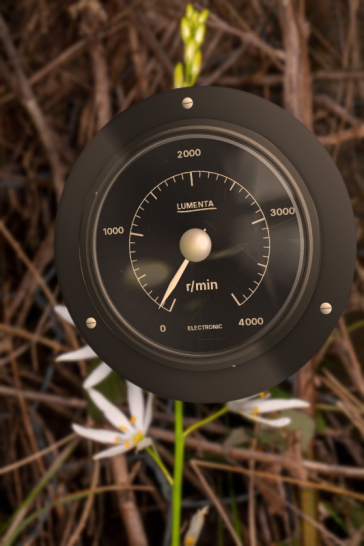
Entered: 100 rpm
